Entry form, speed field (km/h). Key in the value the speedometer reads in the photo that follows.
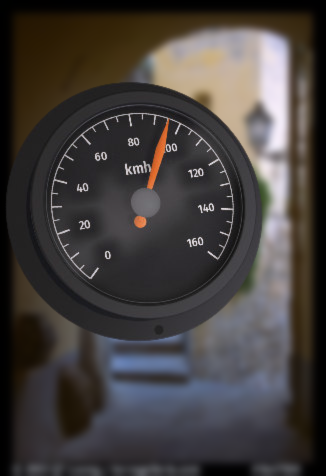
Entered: 95 km/h
